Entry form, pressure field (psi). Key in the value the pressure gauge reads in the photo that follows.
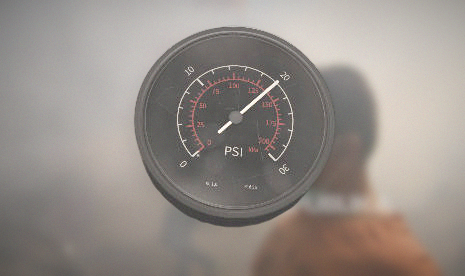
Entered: 20 psi
